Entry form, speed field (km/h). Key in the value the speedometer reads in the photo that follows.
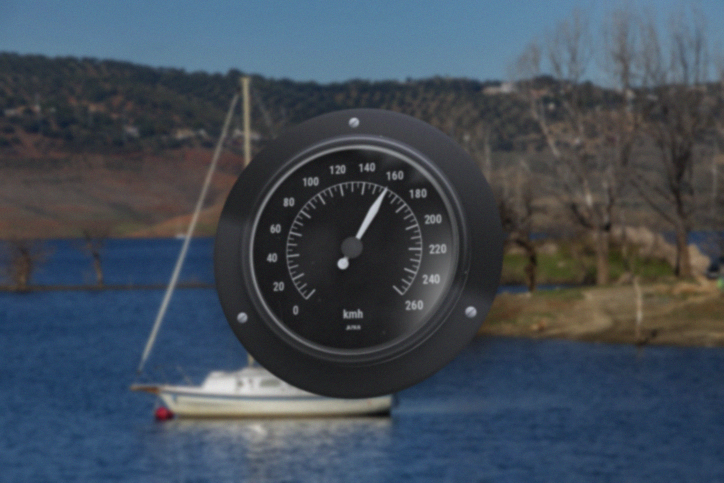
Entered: 160 km/h
